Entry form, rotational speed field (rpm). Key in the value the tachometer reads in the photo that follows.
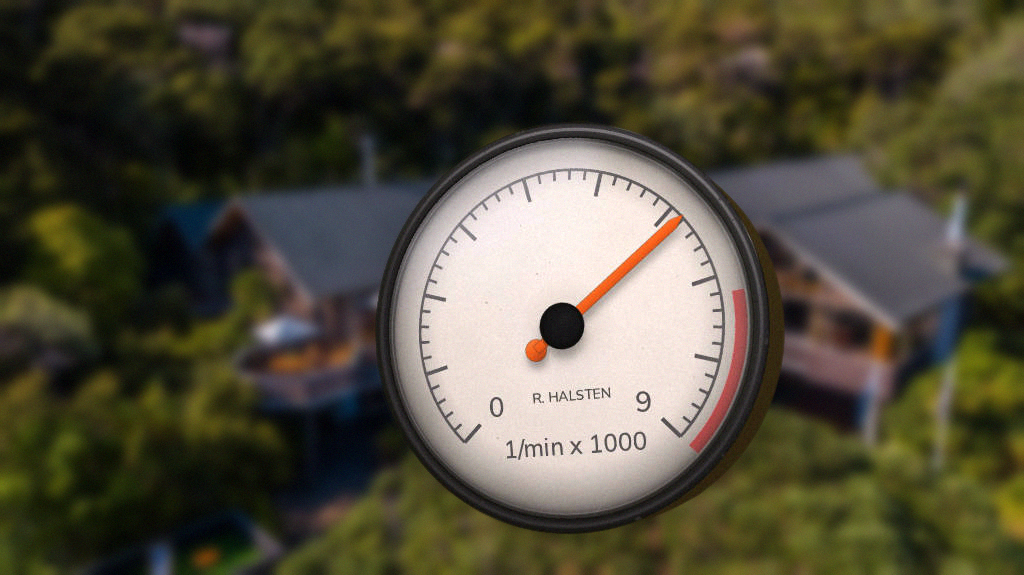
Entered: 6200 rpm
